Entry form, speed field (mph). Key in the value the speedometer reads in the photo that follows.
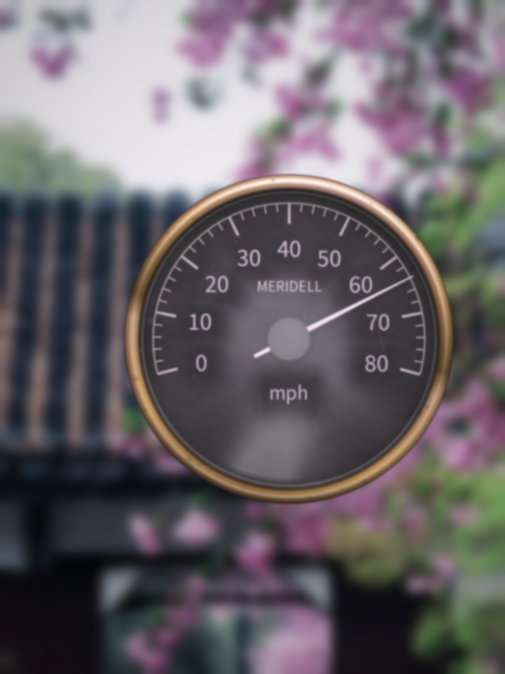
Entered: 64 mph
